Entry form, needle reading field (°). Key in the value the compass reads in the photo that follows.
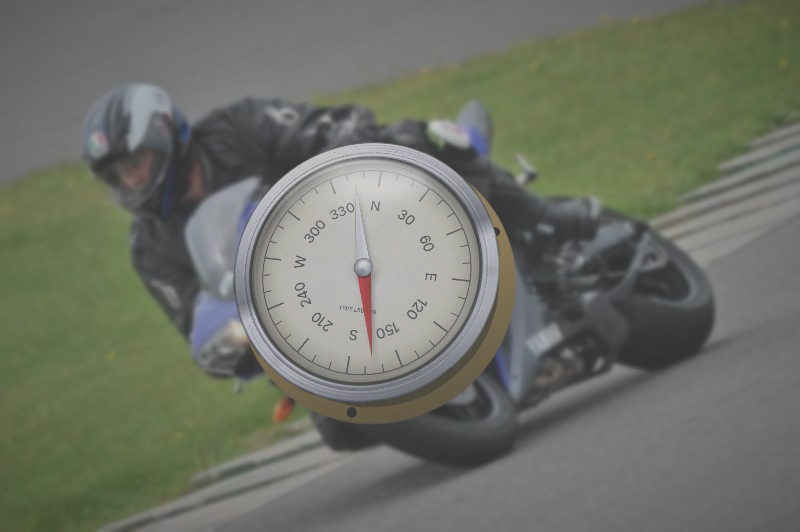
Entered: 165 °
